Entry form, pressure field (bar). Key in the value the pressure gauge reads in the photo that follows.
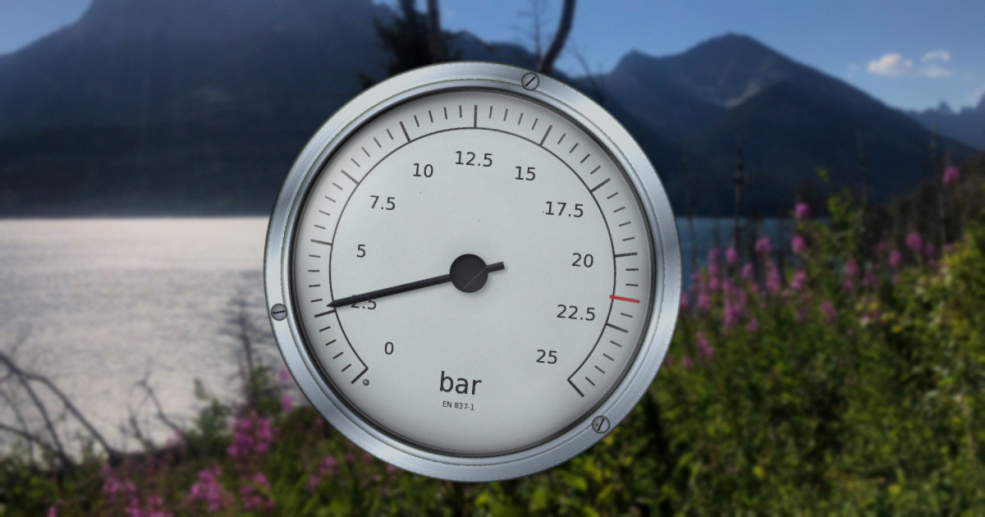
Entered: 2.75 bar
